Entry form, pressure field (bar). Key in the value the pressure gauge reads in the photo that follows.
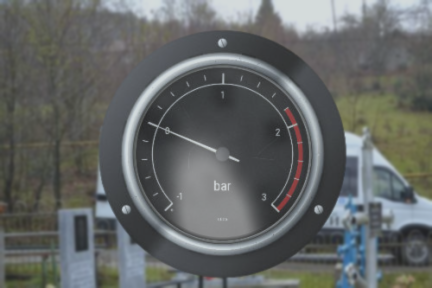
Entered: 0 bar
